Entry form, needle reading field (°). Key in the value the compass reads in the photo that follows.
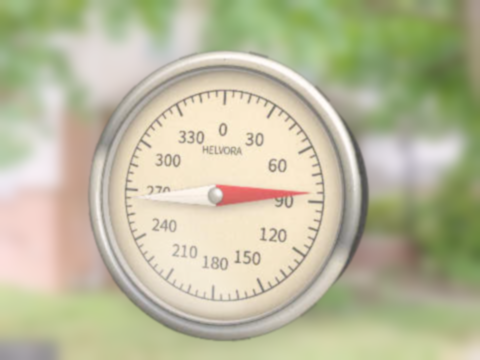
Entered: 85 °
